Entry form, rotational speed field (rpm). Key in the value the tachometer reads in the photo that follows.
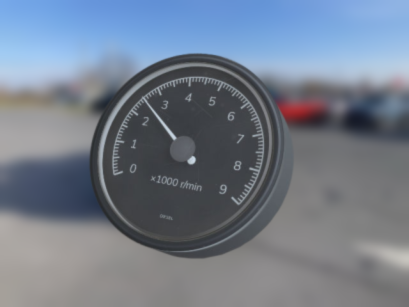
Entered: 2500 rpm
